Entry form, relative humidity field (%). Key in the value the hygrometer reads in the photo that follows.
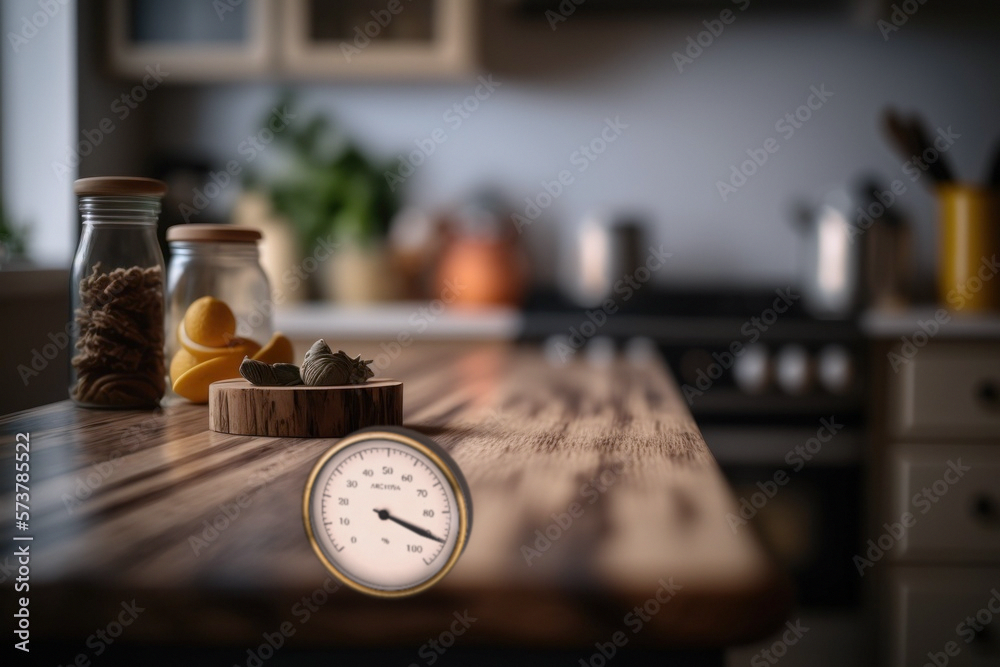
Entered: 90 %
